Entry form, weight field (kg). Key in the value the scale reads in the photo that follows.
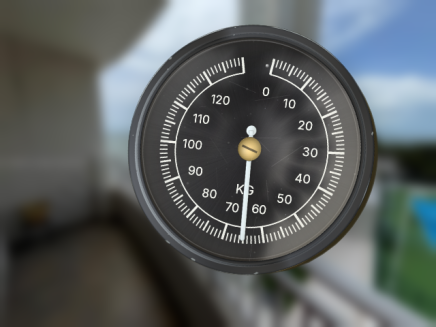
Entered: 65 kg
